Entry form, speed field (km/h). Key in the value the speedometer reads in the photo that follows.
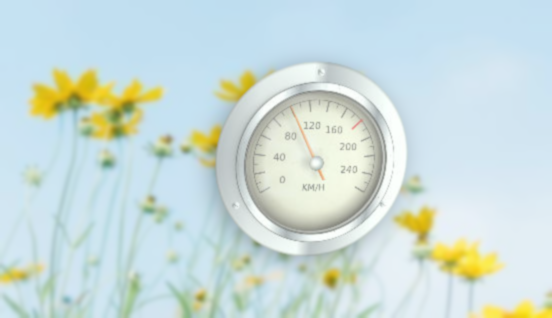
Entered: 100 km/h
